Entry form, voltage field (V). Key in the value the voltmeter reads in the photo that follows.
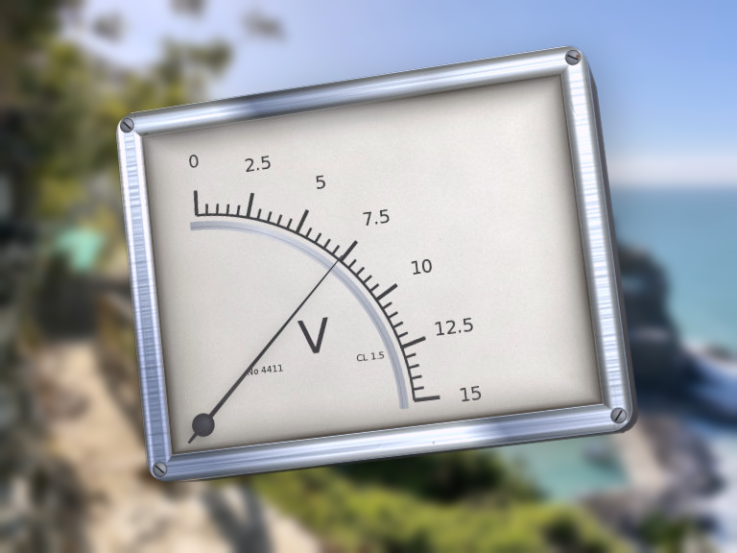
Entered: 7.5 V
